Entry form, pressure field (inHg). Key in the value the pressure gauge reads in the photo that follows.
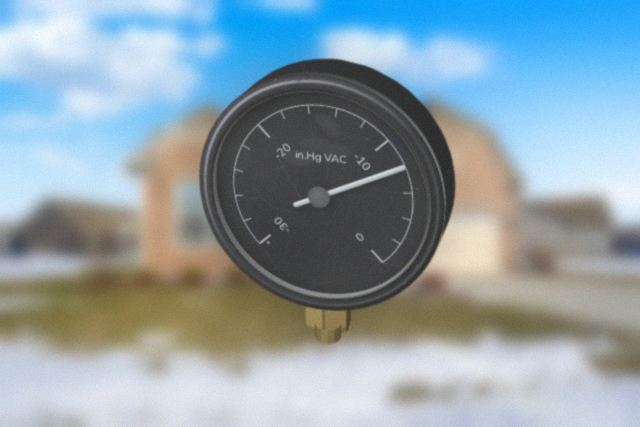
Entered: -8 inHg
